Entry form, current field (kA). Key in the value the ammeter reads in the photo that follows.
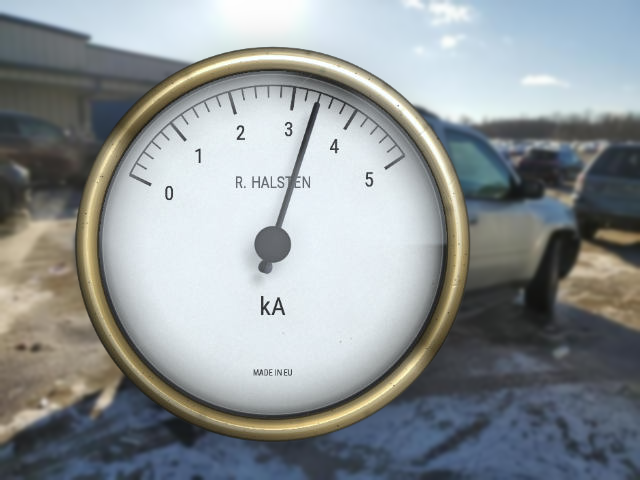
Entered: 3.4 kA
